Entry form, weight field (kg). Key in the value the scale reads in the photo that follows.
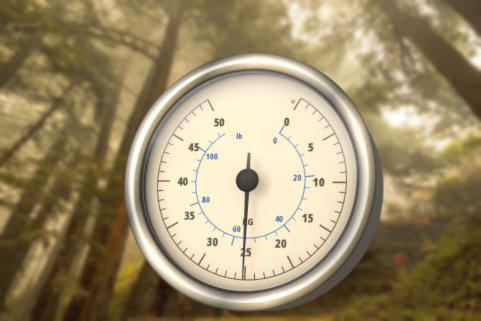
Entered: 25 kg
